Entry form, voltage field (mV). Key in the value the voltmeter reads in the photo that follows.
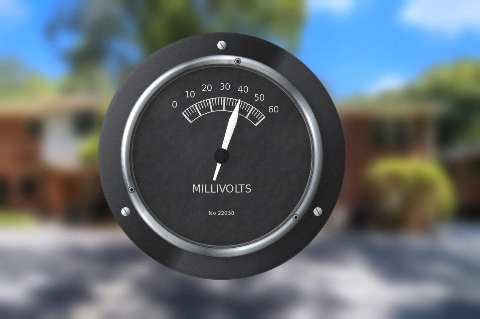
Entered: 40 mV
